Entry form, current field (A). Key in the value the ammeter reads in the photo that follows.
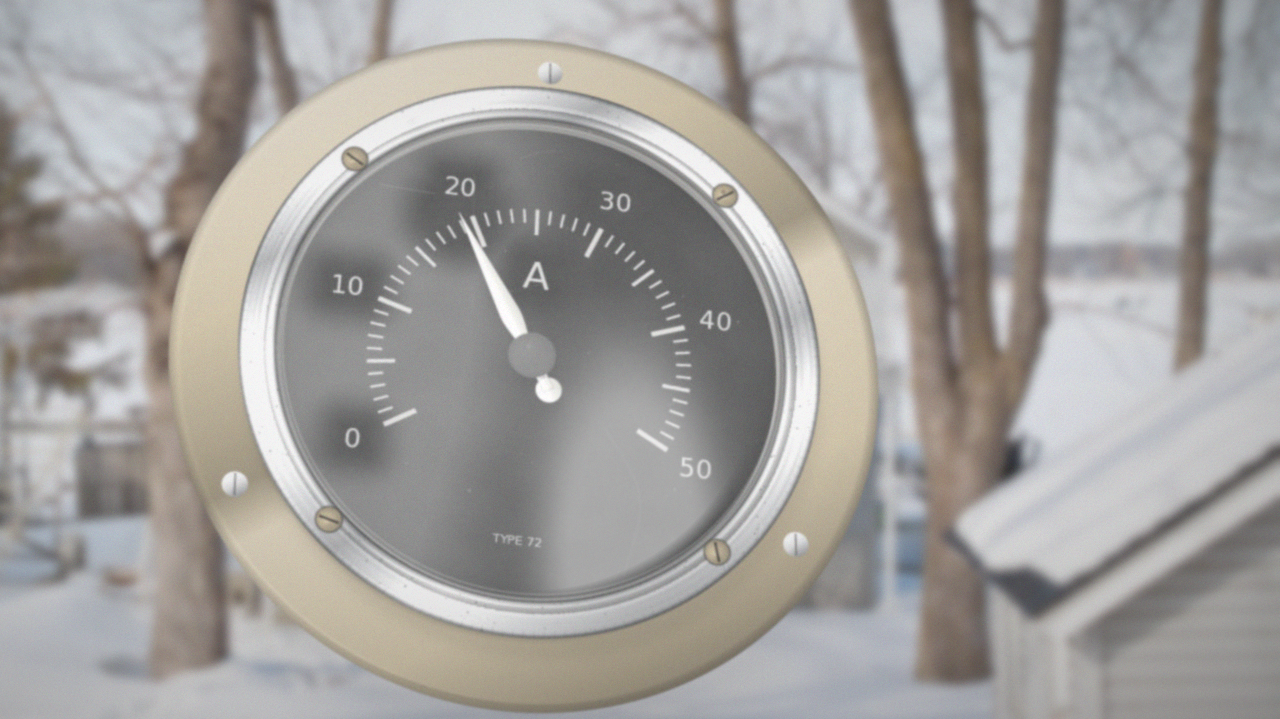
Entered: 19 A
